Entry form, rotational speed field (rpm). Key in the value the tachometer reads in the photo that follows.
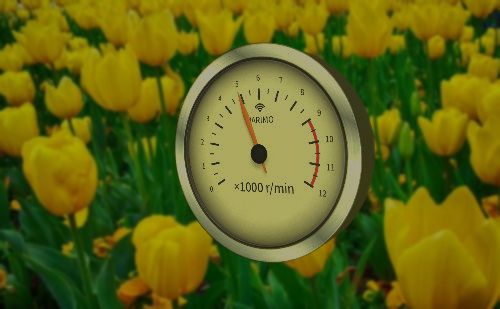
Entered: 5000 rpm
